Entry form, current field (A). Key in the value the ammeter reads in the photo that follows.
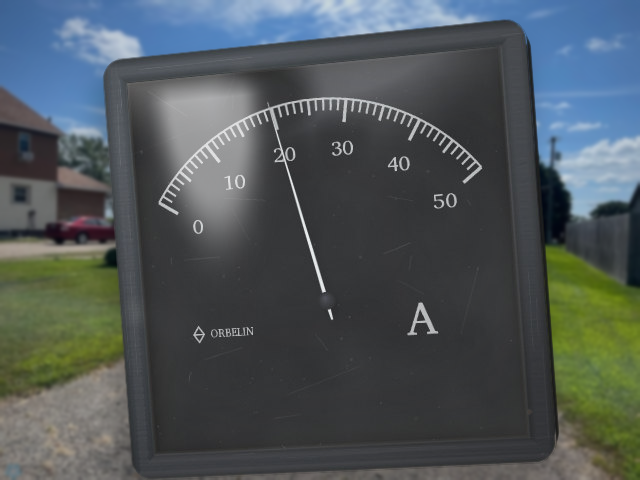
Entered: 20 A
